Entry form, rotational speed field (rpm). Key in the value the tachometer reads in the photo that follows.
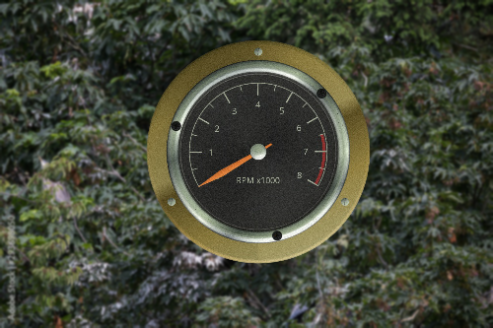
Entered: 0 rpm
